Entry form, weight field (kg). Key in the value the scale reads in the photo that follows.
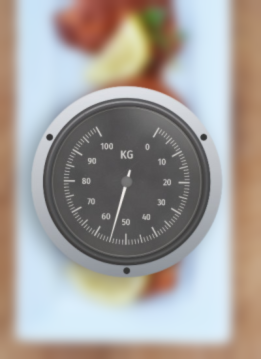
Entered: 55 kg
